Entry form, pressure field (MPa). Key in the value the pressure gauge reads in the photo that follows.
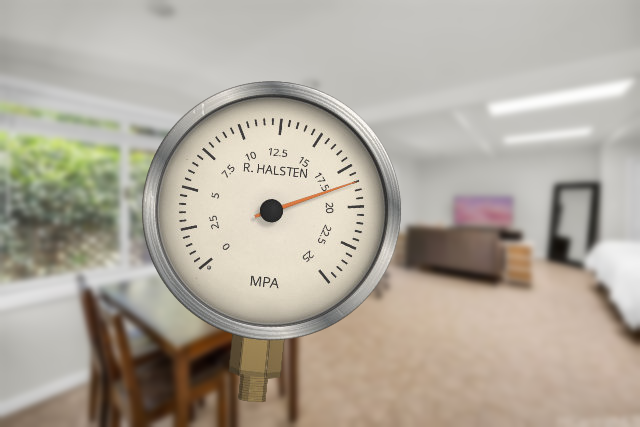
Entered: 18.5 MPa
